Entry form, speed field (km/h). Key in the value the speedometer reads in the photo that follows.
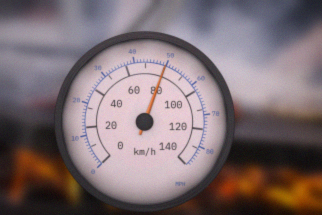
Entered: 80 km/h
